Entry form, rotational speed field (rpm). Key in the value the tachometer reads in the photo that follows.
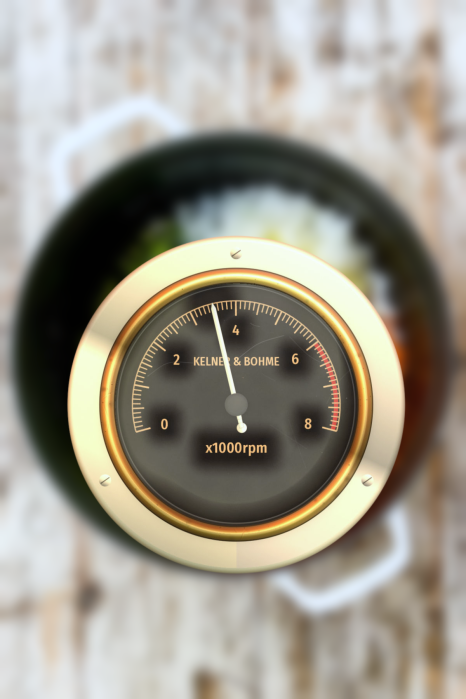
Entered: 3500 rpm
